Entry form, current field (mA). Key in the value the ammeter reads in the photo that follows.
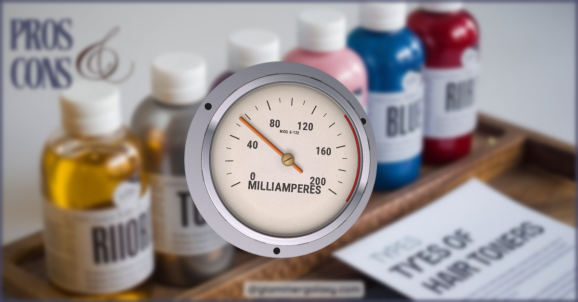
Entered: 55 mA
